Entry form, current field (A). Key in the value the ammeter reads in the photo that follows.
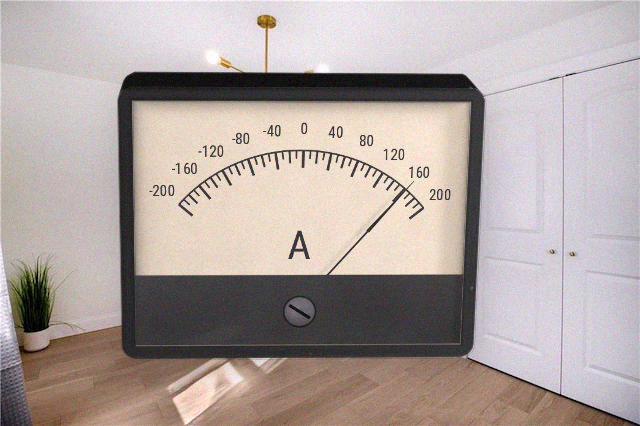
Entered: 160 A
